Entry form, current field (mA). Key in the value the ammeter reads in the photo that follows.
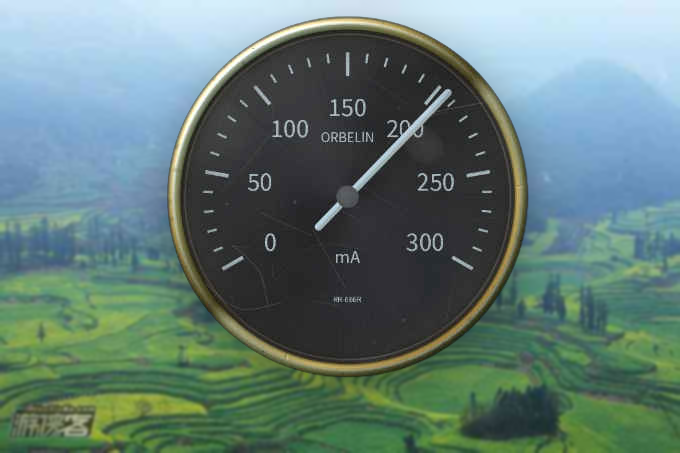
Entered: 205 mA
